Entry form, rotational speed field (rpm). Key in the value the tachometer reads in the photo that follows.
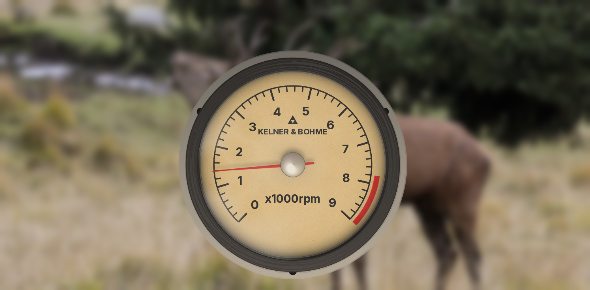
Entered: 1400 rpm
